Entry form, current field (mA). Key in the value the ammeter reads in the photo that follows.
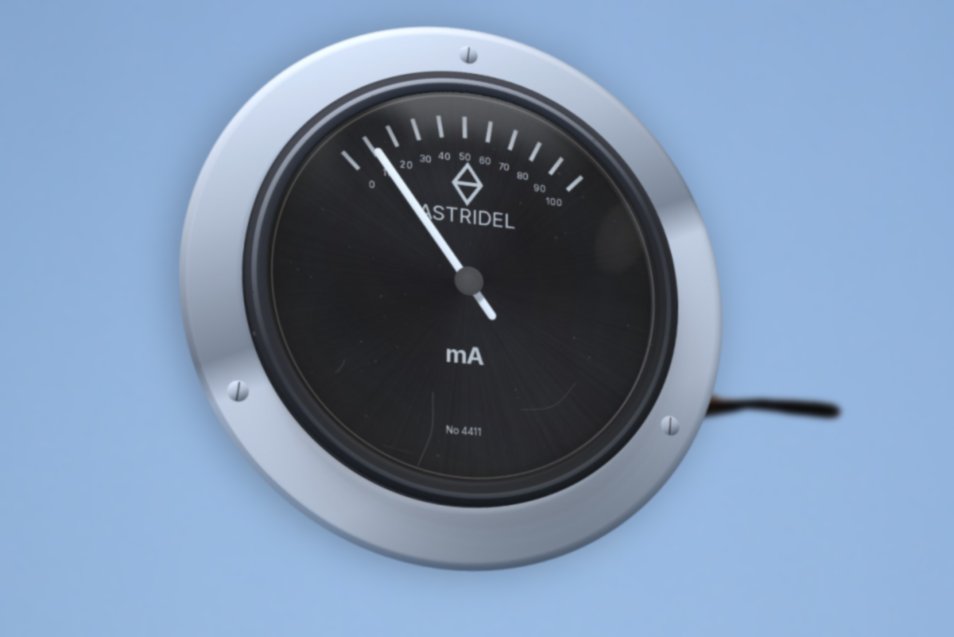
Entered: 10 mA
